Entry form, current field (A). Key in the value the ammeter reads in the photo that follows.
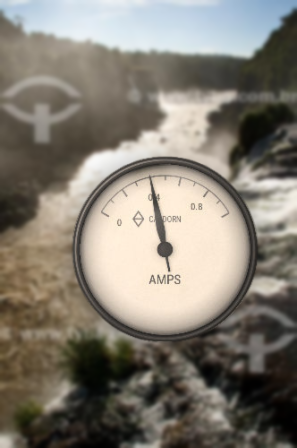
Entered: 0.4 A
